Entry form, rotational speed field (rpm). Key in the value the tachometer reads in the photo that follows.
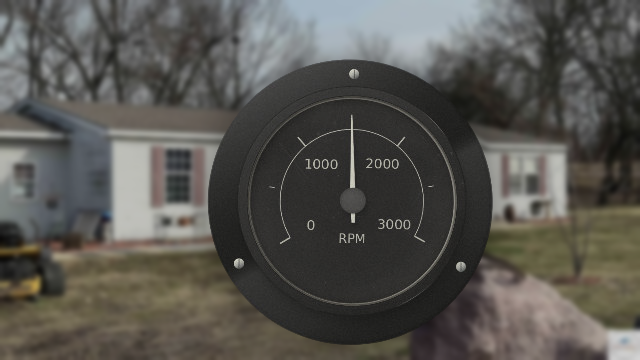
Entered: 1500 rpm
